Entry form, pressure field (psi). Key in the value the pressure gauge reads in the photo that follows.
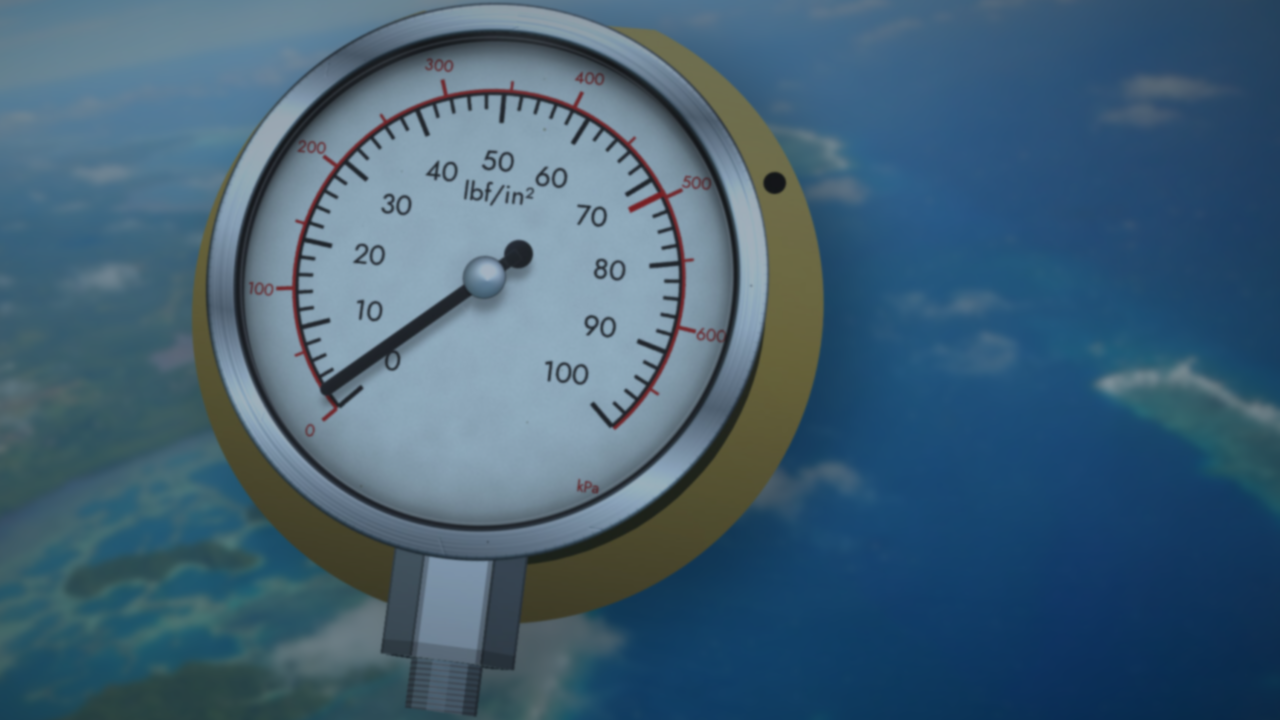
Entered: 2 psi
